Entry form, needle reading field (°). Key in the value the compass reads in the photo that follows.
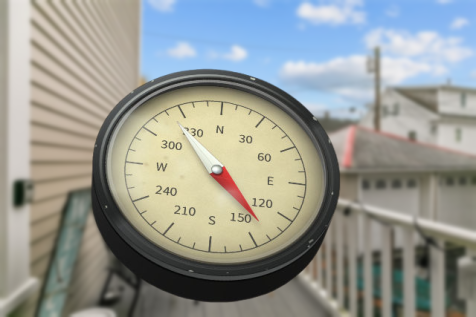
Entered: 140 °
